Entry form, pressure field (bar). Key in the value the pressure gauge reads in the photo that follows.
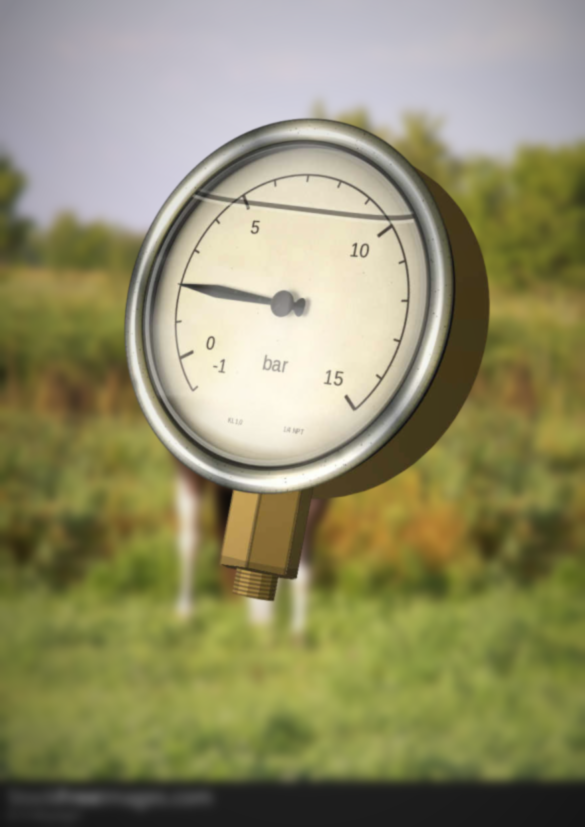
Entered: 2 bar
